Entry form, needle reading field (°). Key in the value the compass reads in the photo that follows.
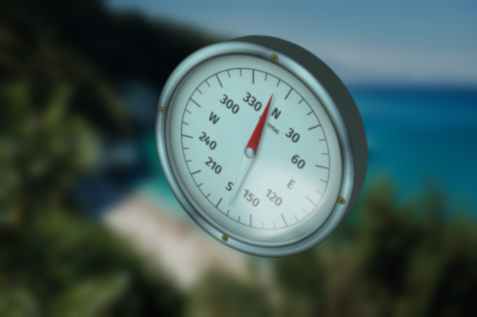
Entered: 350 °
